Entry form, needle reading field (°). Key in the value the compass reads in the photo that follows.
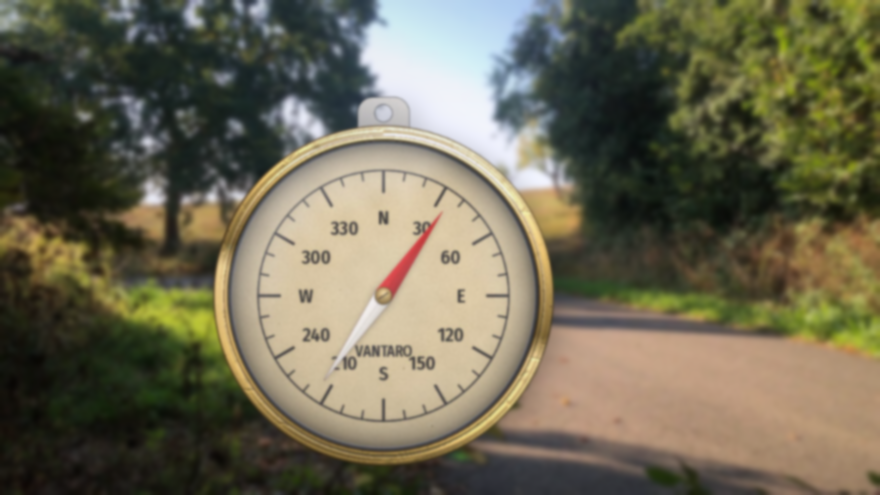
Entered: 35 °
